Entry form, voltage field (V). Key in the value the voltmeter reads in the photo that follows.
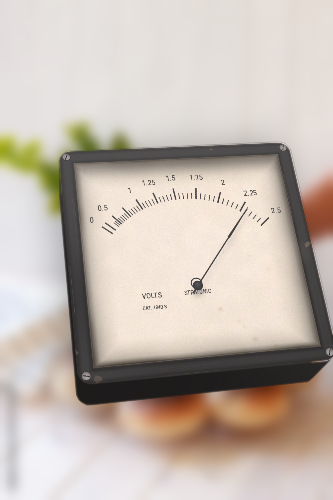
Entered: 2.3 V
